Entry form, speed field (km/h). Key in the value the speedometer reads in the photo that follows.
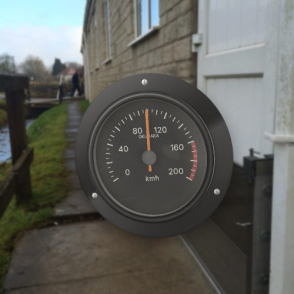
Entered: 100 km/h
